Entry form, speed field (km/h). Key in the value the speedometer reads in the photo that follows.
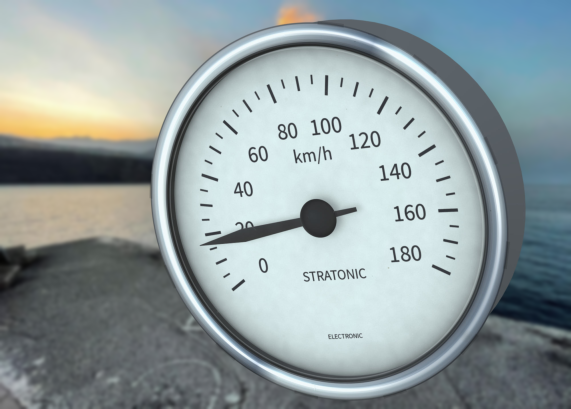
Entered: 17.5 km/h
